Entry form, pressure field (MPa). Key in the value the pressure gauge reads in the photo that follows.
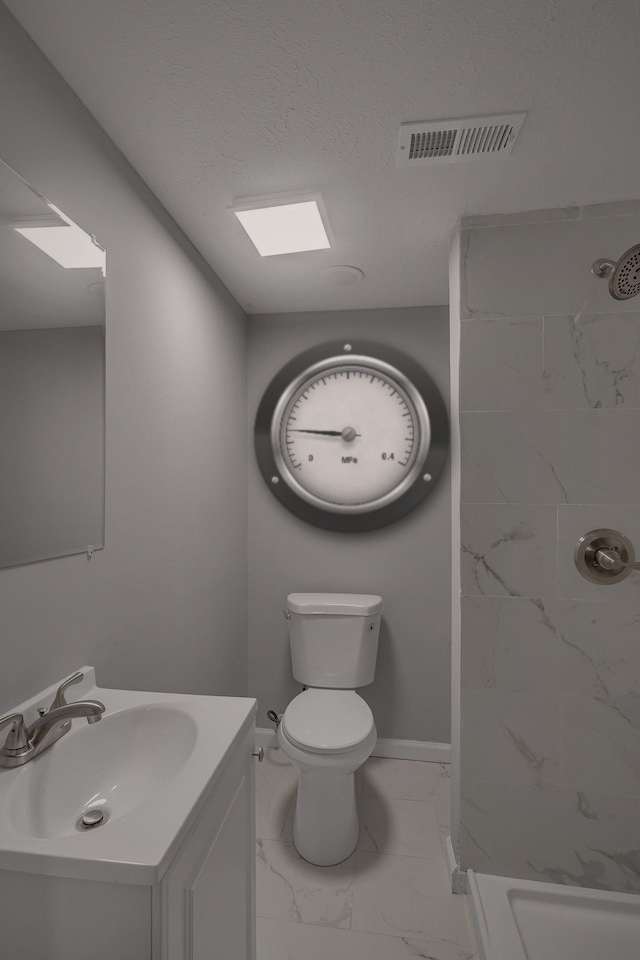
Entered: 0.06 MPa
